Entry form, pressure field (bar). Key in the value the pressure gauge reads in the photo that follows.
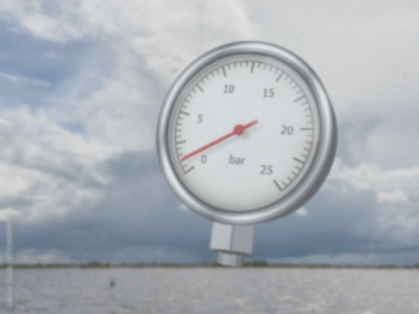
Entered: 1 bar
